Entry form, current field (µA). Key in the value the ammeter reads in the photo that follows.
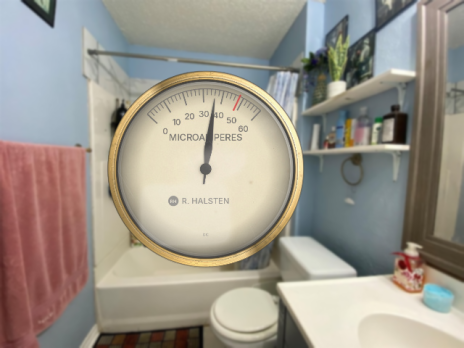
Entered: 36 µA
